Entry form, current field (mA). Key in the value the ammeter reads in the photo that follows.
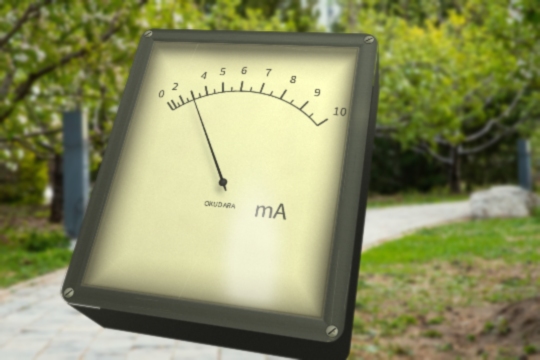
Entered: 3 mA
